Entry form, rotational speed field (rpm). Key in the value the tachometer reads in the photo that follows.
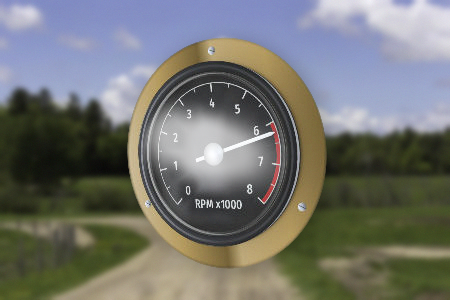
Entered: 6250 rpm
